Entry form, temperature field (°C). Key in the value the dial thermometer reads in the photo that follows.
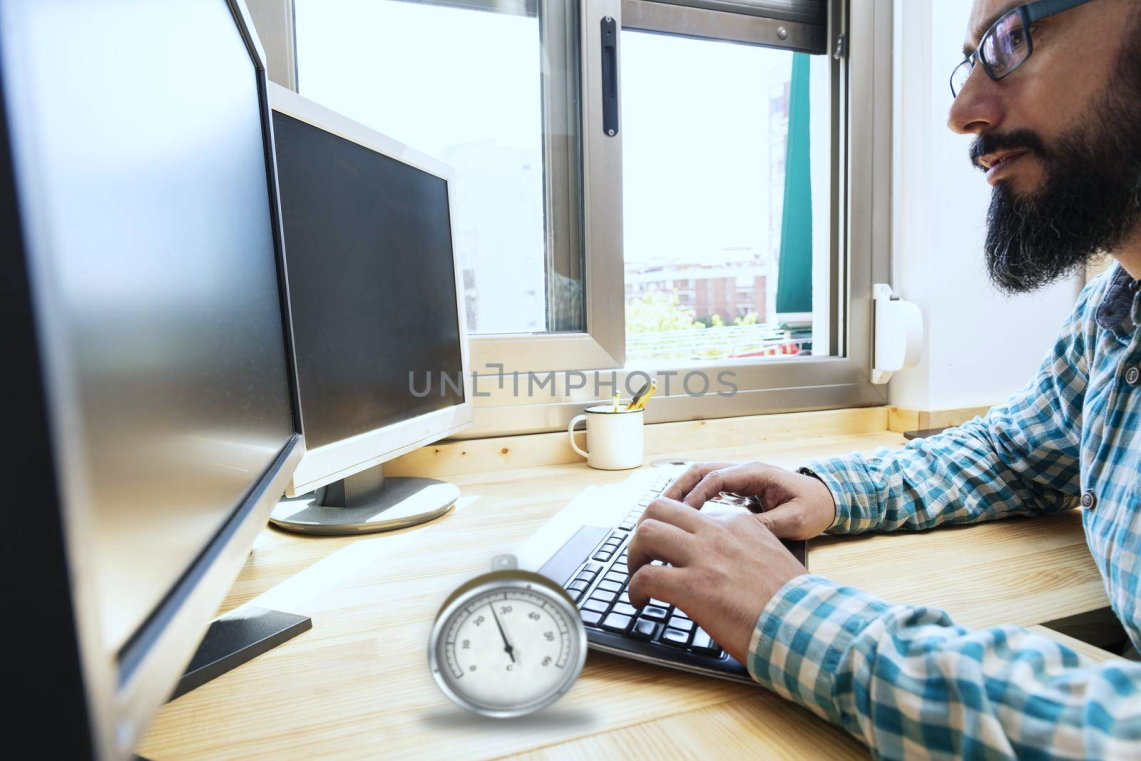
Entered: 26 °C
